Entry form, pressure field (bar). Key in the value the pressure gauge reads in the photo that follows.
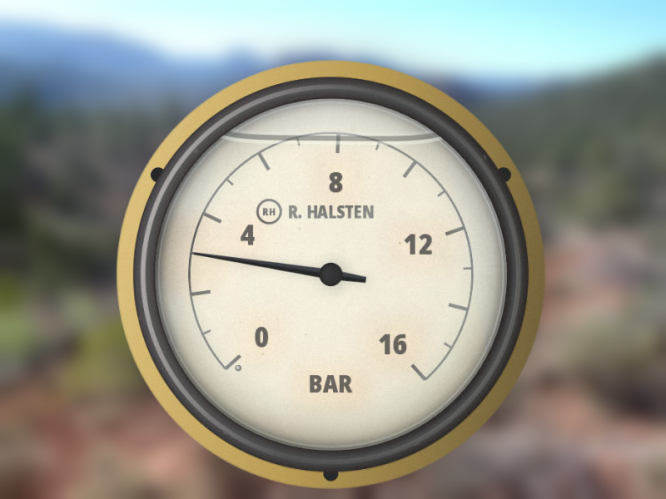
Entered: 3 bar
